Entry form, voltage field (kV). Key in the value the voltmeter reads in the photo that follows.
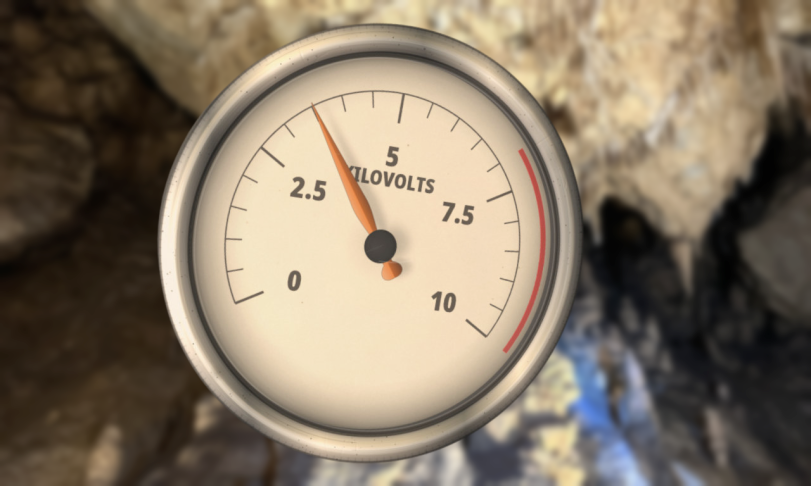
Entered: 3.5 kV
